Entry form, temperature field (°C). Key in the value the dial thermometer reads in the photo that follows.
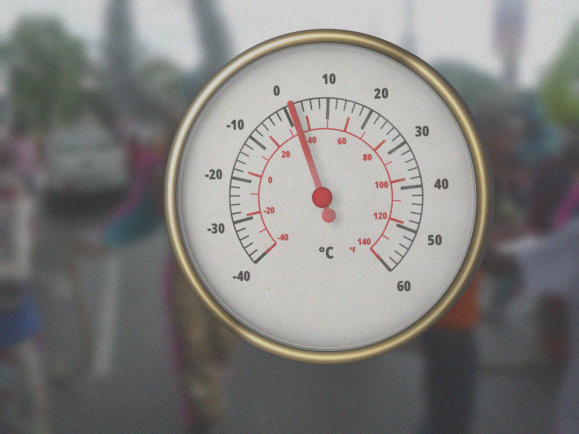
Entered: 2 °C
